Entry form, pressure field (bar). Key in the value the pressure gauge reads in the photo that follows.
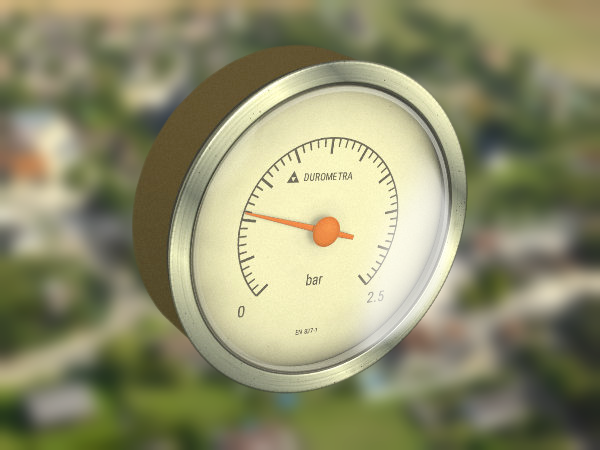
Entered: 0.55 bar
